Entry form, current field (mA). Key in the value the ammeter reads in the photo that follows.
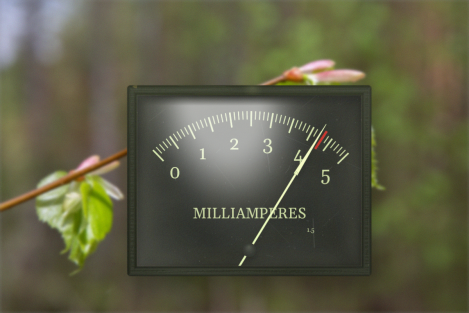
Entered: 4.2 mA
